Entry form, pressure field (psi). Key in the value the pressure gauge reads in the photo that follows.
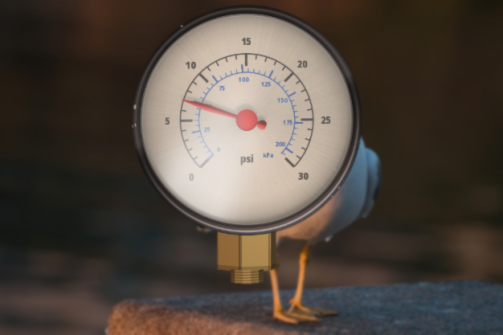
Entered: 7 psi
